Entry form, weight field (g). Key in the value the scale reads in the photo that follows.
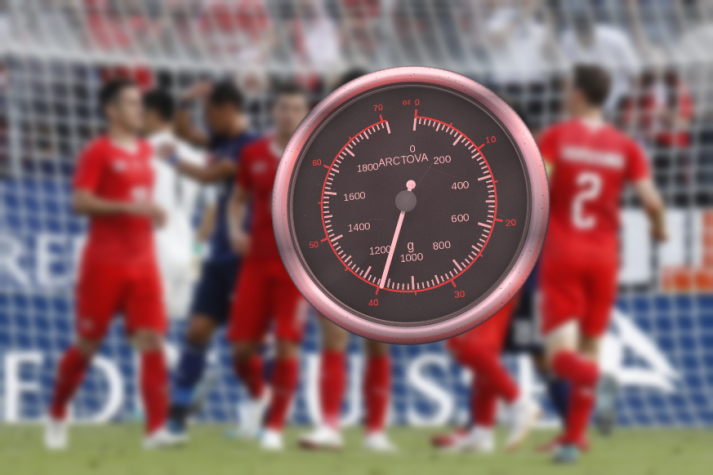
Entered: 1120 g
